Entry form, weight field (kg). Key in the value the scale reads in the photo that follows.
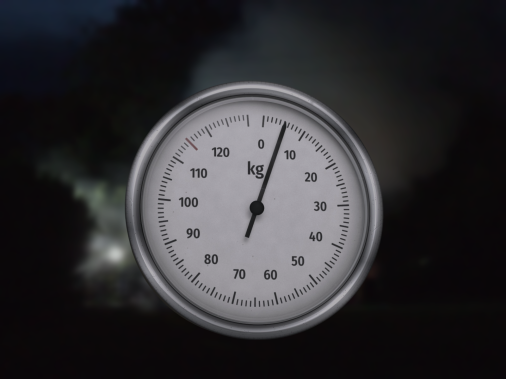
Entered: 5 kg
